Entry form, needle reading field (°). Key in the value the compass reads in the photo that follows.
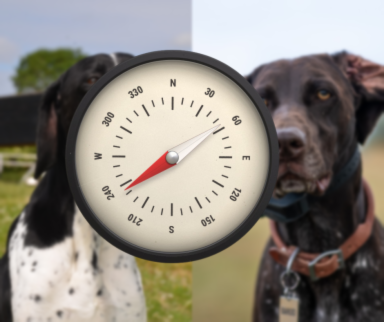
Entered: 235 °
